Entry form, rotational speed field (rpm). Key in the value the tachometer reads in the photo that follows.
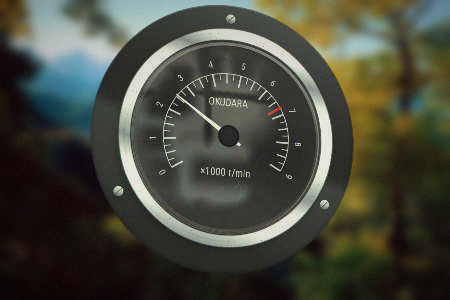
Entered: 2500 rpm
